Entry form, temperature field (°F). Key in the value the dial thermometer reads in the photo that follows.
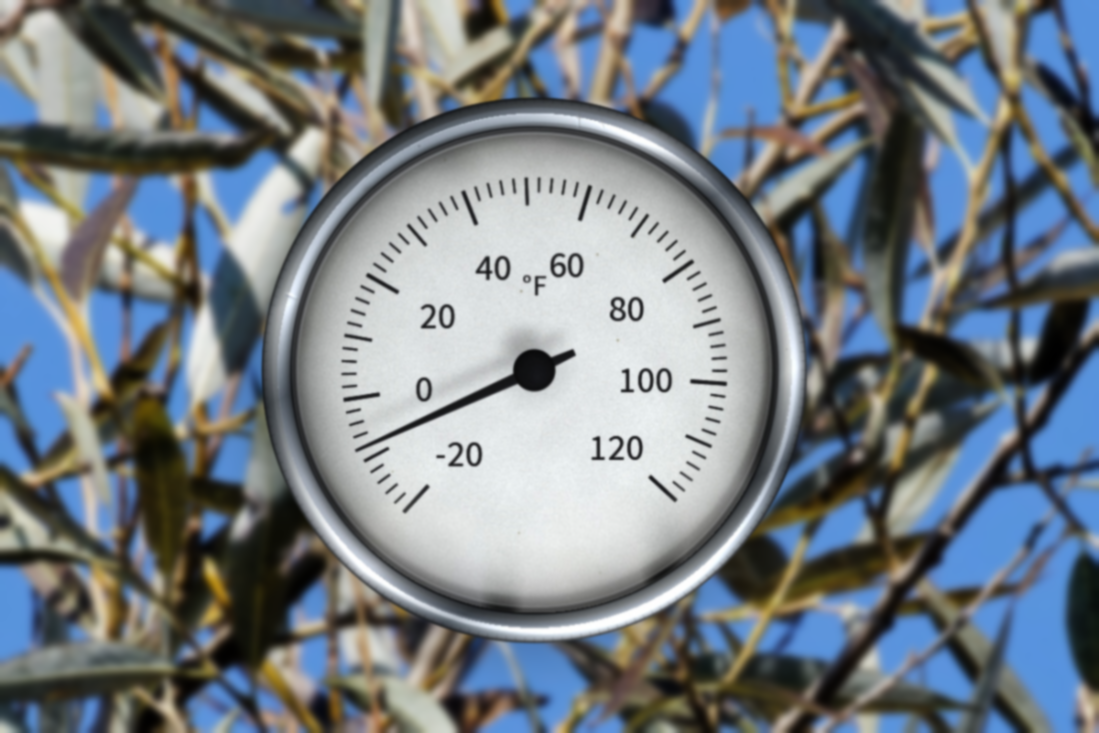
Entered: -8 °F
